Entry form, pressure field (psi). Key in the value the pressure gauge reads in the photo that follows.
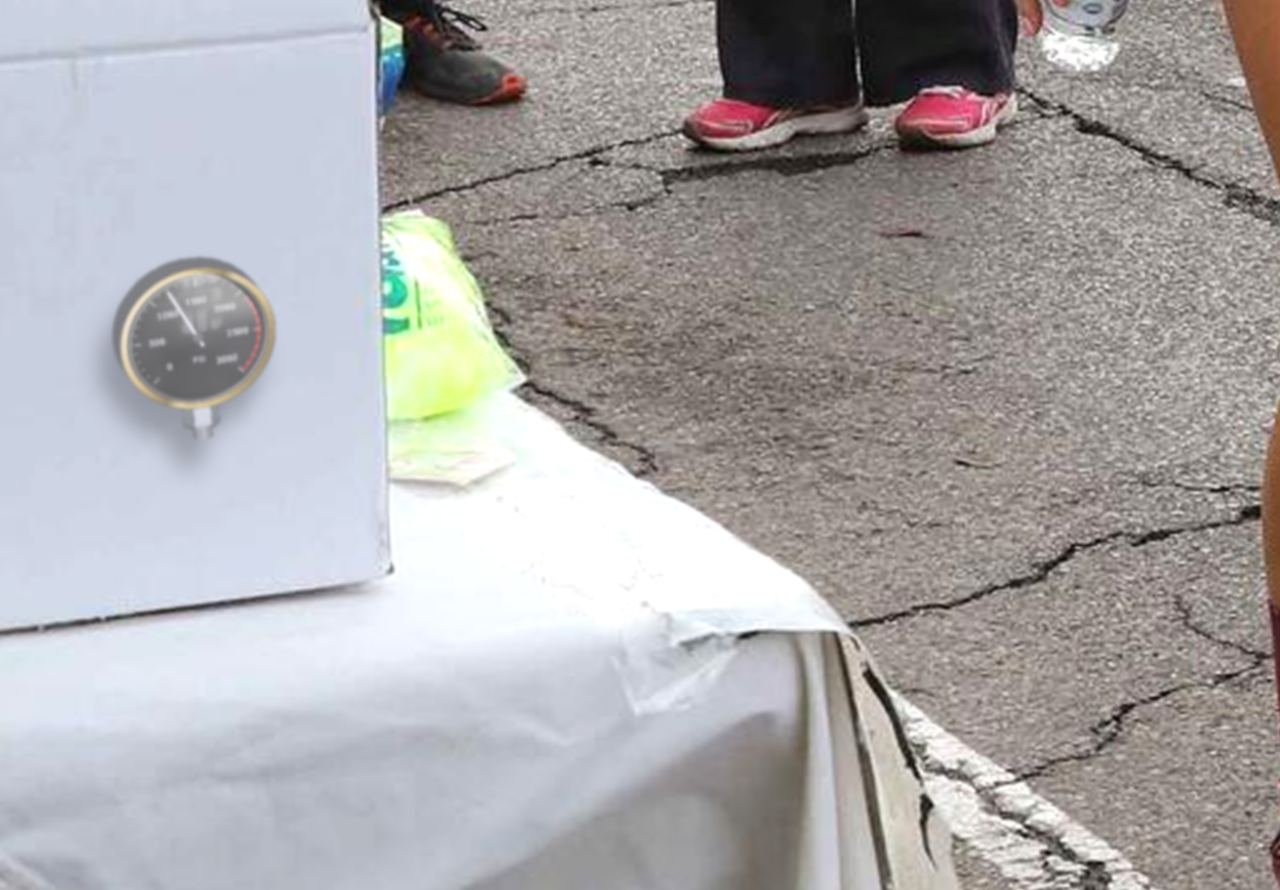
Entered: 1200 psi
